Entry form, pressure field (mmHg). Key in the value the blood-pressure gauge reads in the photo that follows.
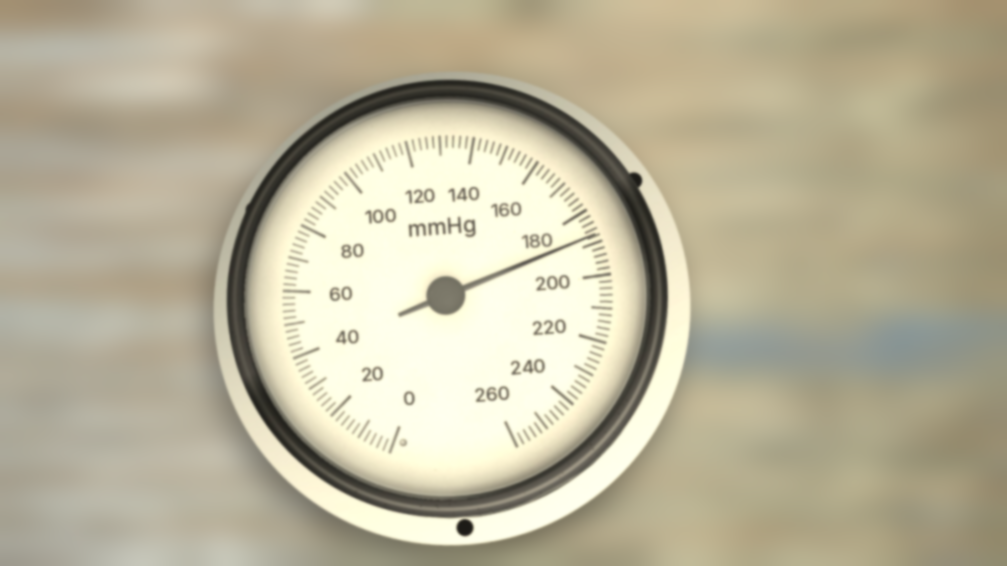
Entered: 188 mmHg
